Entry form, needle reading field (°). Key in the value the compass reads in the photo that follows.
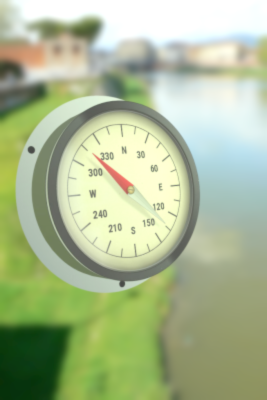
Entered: 315 °
